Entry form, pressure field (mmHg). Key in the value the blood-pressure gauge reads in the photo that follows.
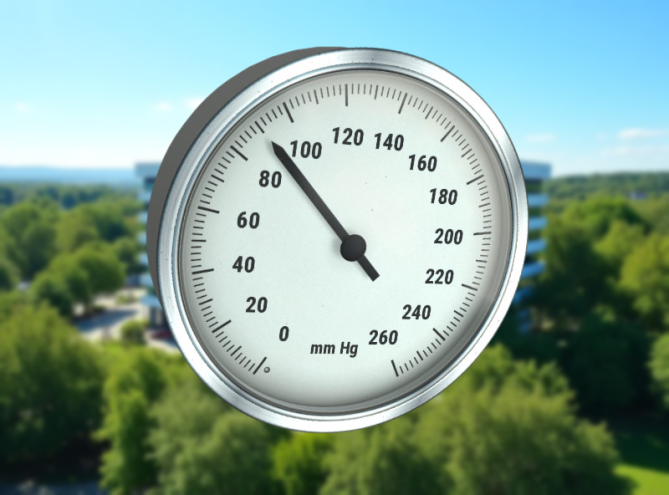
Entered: 90 mmHg
